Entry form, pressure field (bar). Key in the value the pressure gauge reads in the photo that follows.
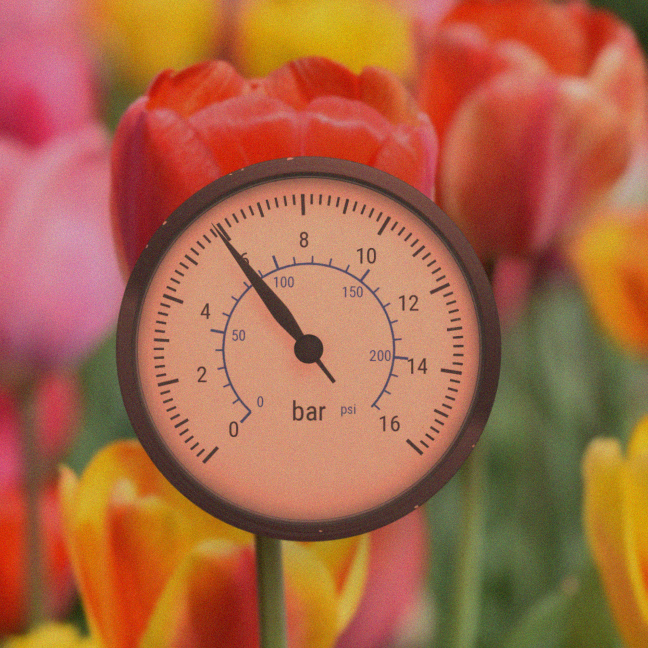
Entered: 5.9 bar
